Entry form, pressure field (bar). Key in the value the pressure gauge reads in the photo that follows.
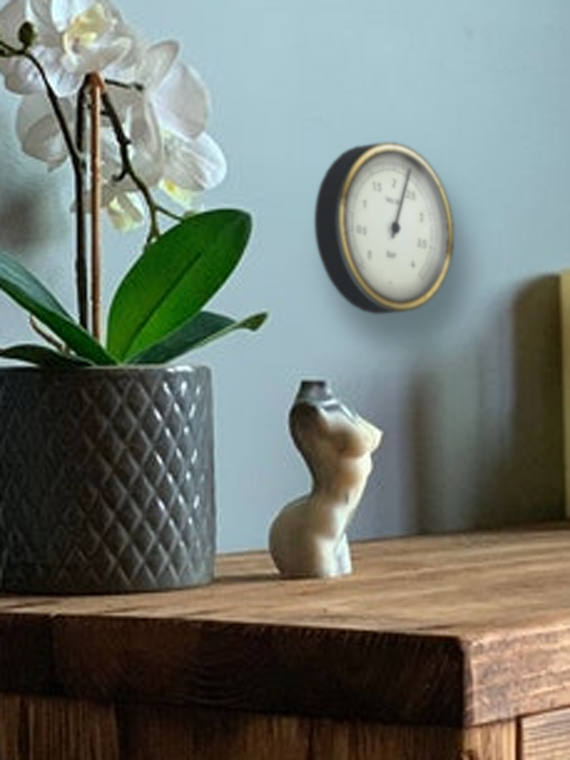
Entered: 2.25 bar
